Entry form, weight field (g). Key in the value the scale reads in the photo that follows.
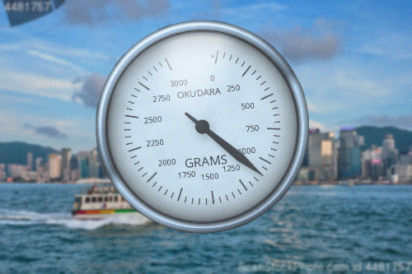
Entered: 1100 g
